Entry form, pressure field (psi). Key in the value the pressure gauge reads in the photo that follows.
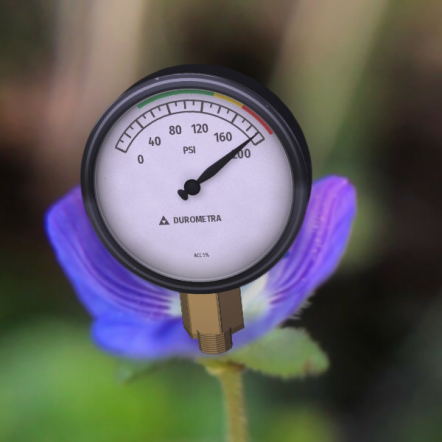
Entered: 190 psi
